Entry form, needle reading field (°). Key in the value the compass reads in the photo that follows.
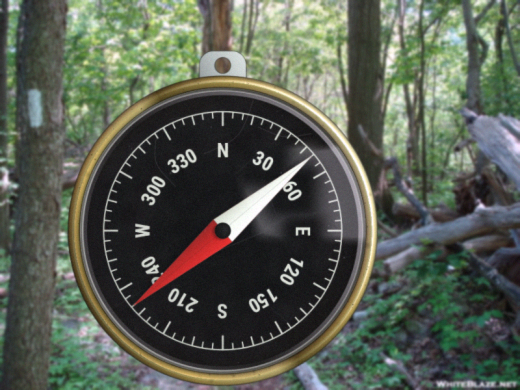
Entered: 230 °
